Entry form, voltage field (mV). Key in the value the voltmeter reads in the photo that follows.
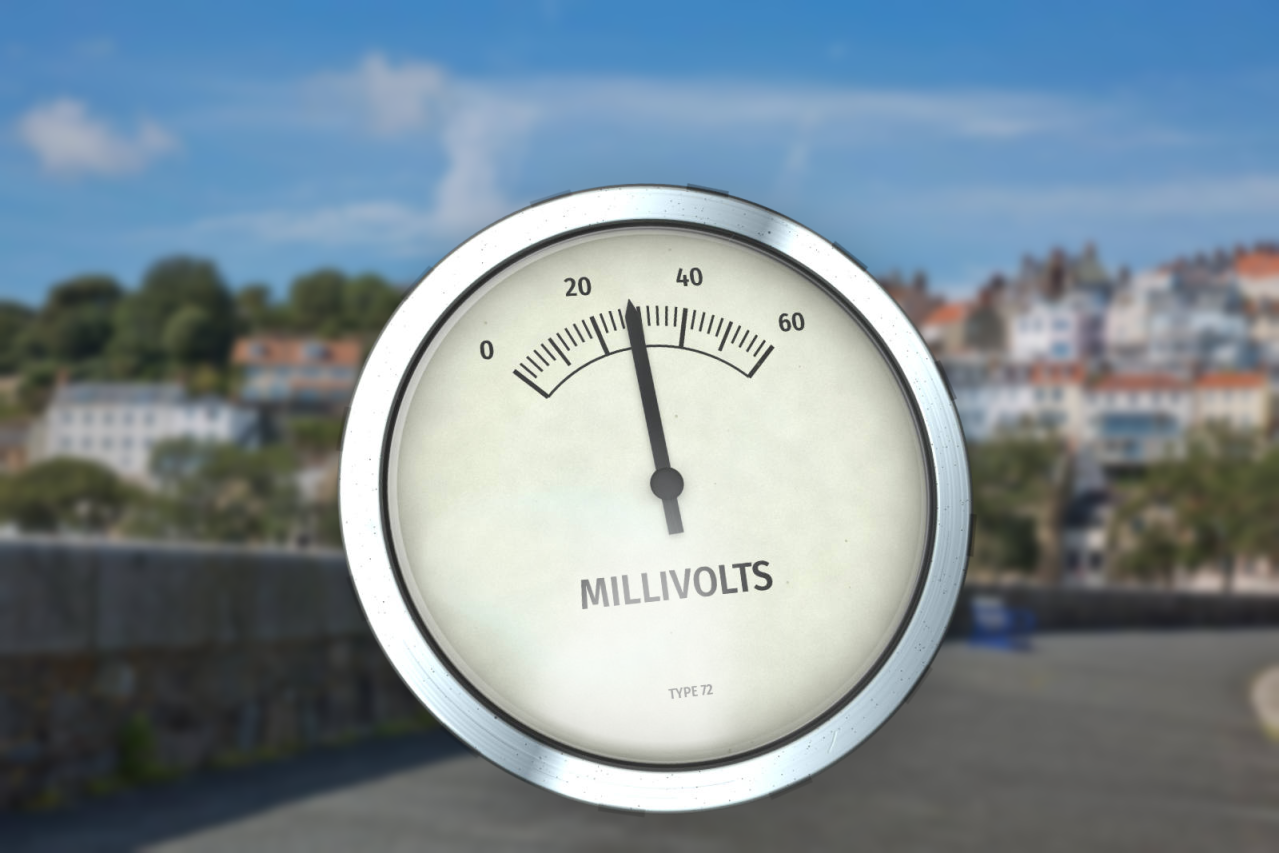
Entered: 28 mV
